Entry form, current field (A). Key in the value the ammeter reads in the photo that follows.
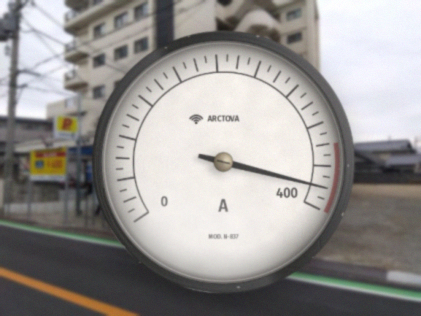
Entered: 380 A
